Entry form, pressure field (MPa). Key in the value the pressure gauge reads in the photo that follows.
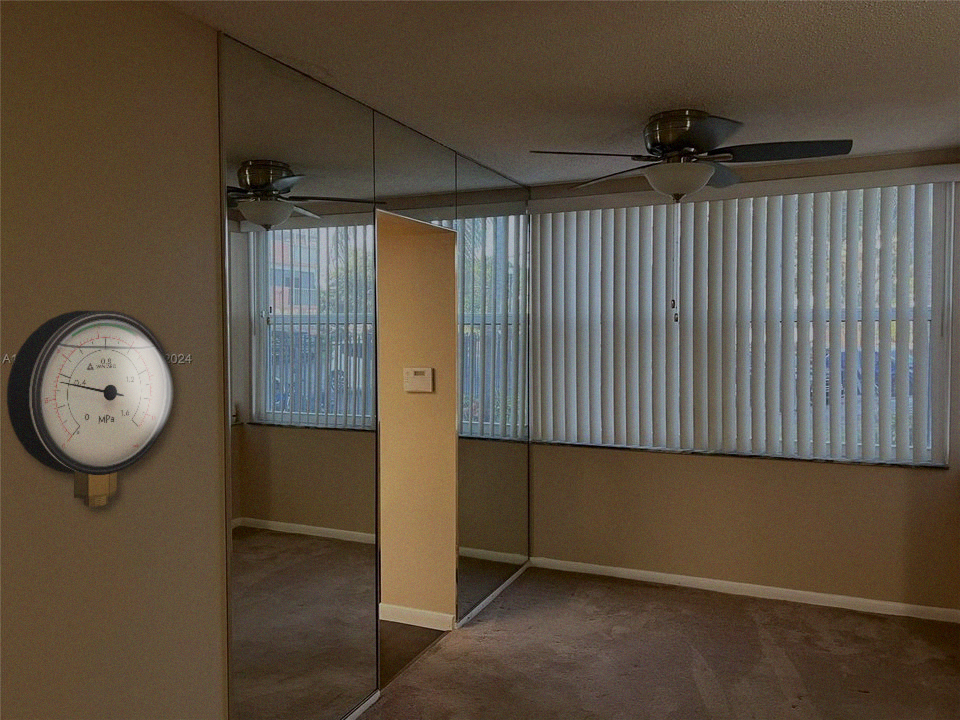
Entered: 0.35 MPa
